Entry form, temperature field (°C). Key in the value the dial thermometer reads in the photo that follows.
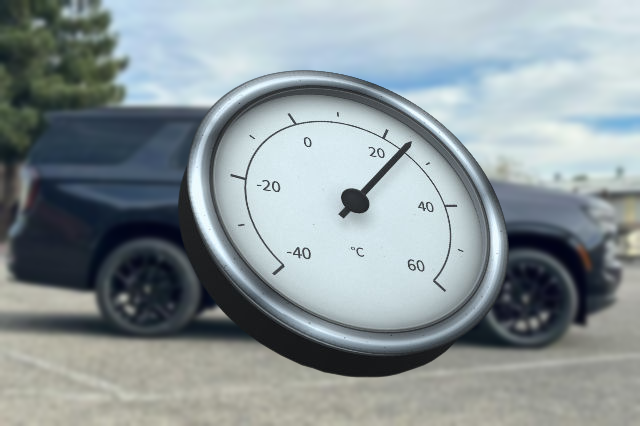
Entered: 25 °C
